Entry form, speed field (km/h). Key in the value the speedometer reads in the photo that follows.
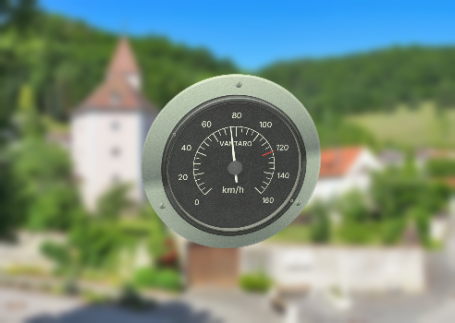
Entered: 75 km/h
